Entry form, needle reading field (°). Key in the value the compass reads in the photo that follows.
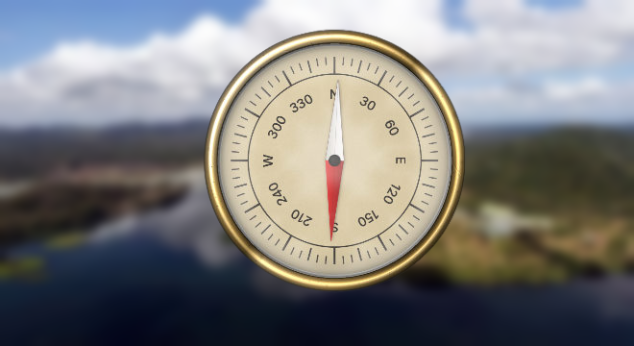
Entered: 182.5 °
